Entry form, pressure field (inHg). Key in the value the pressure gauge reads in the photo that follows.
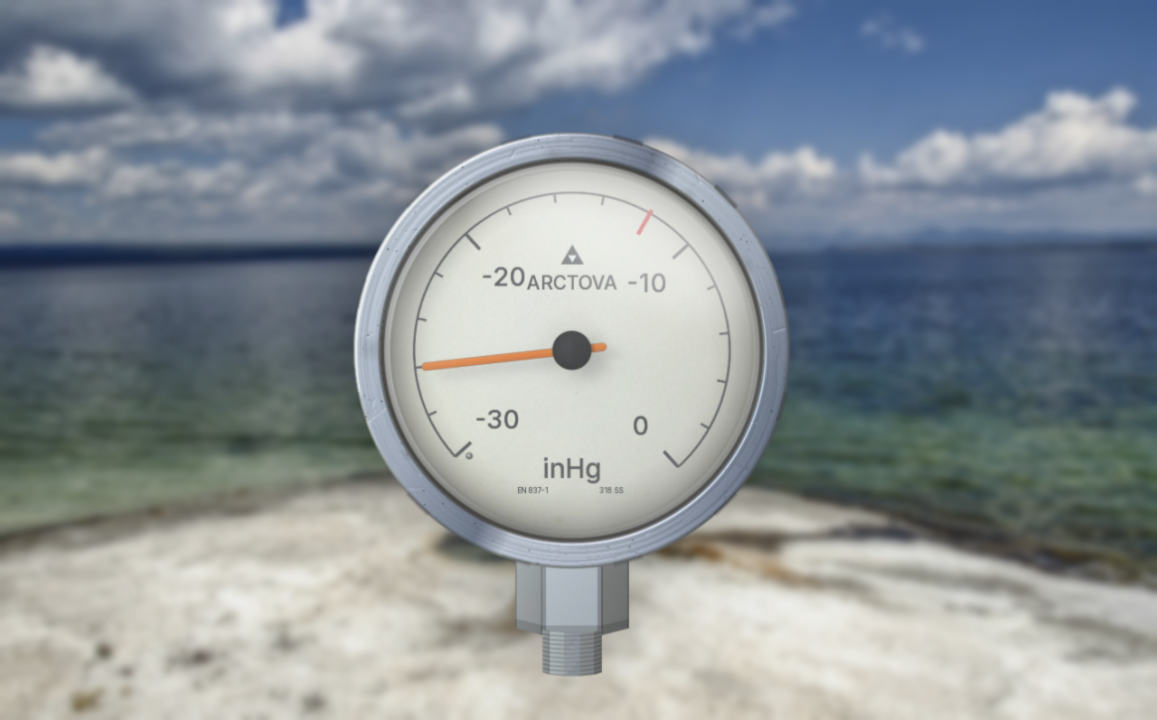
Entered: -26 inHg
